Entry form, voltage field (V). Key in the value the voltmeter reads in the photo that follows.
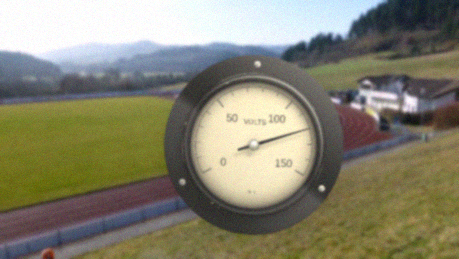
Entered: 120 V
